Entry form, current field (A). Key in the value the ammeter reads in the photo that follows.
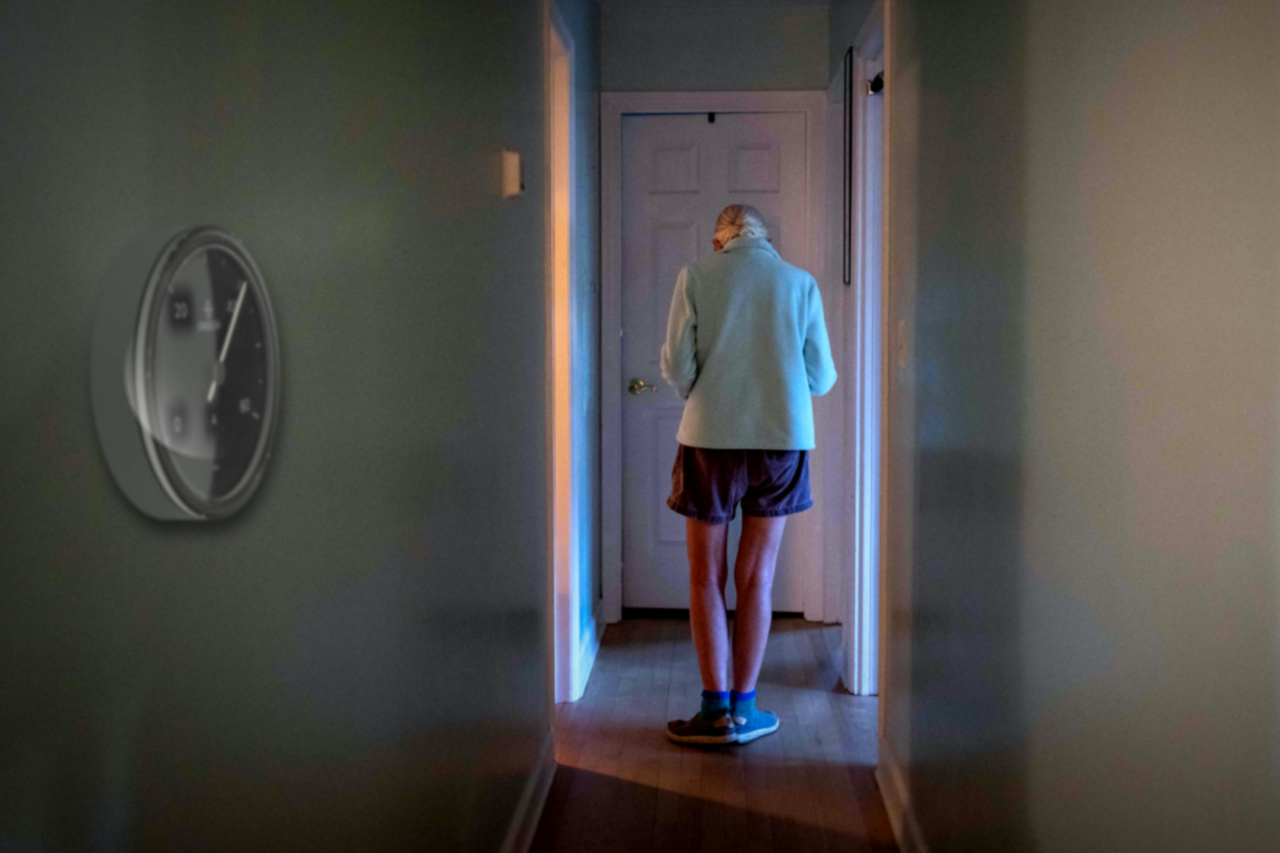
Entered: 40 A
